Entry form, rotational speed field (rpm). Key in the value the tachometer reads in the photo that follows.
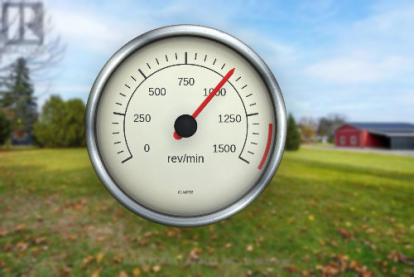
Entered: 1000 rpm
